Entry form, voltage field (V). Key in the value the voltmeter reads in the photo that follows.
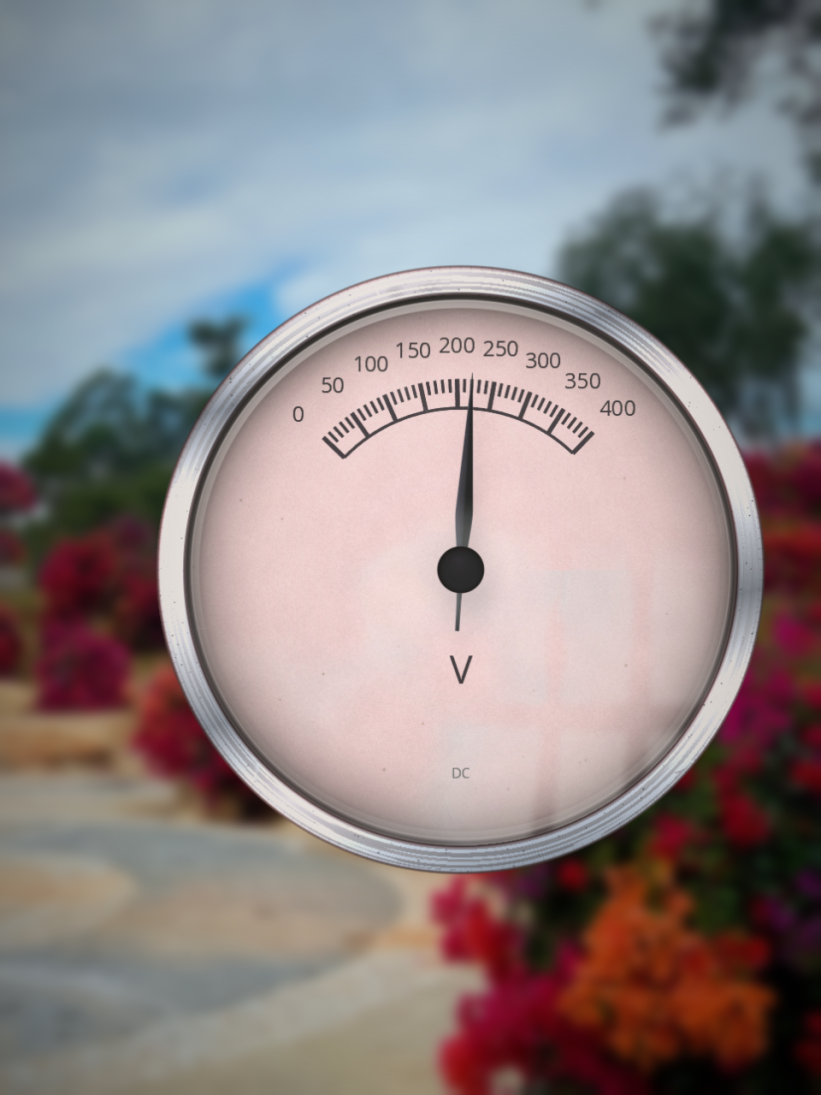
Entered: 220 V
